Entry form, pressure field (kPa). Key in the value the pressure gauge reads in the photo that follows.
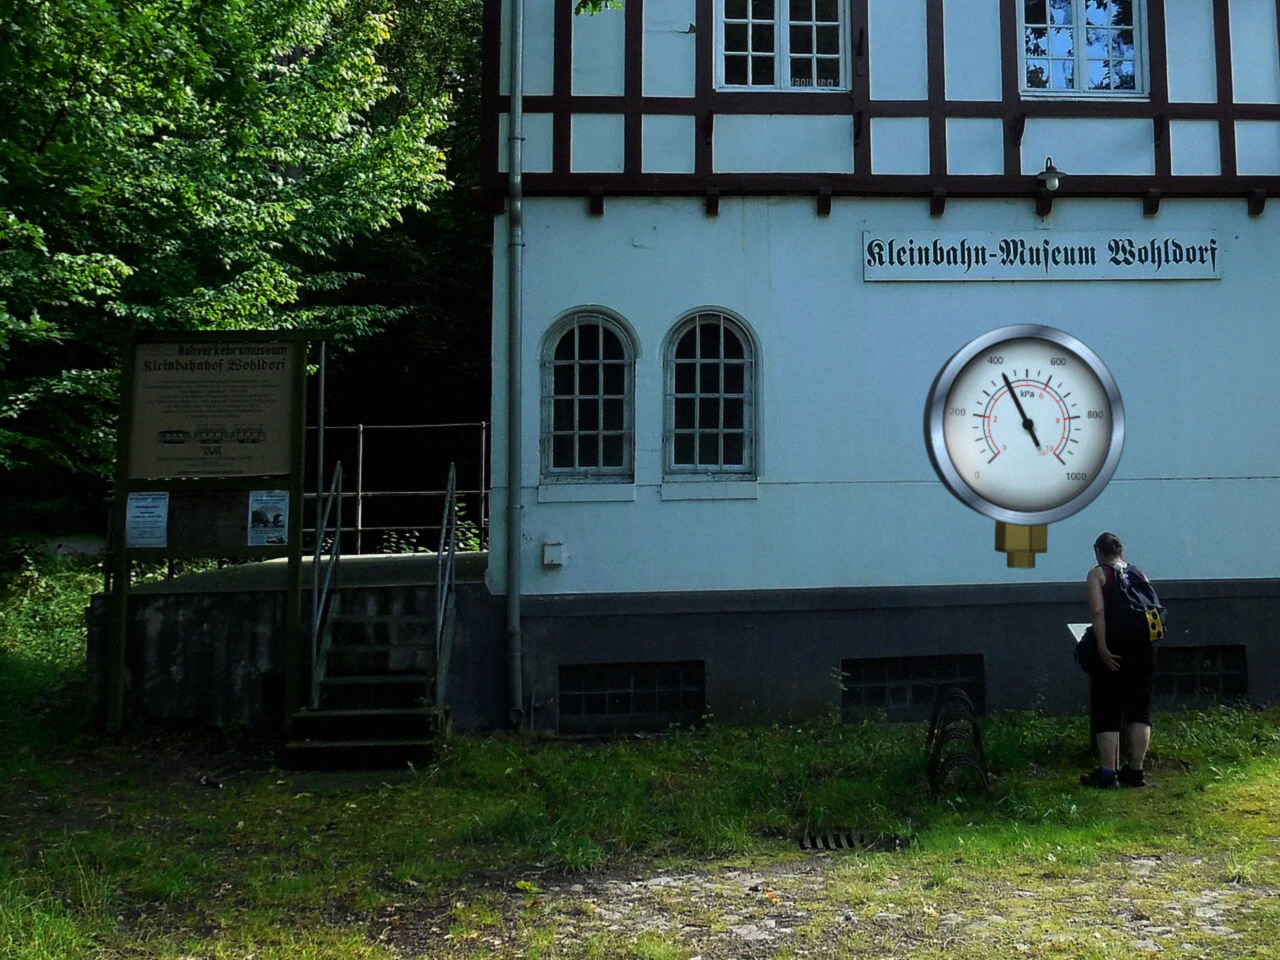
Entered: 400 kPa
